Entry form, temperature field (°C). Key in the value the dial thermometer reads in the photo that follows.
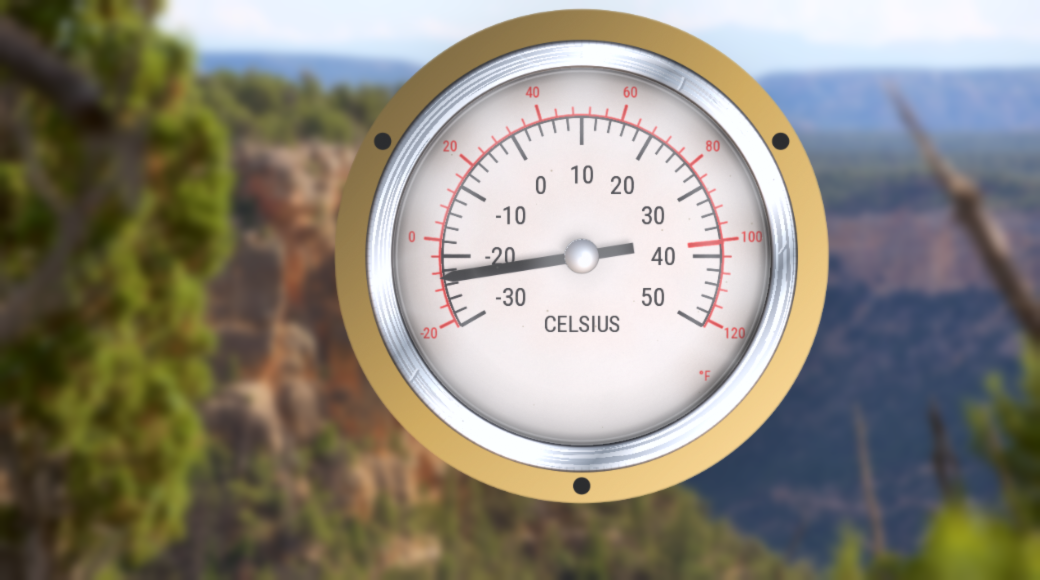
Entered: -23 °C
